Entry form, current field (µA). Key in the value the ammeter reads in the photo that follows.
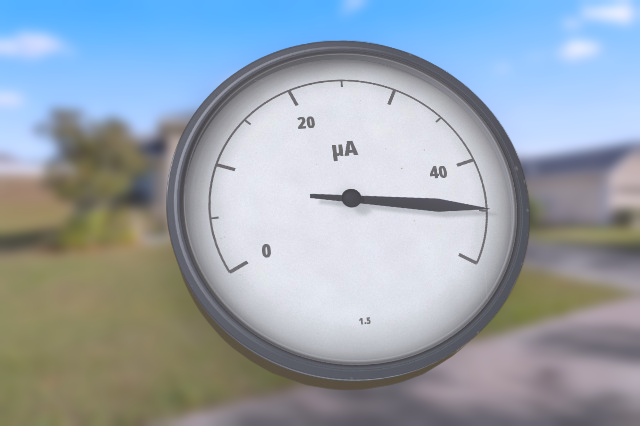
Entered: 45 µA
